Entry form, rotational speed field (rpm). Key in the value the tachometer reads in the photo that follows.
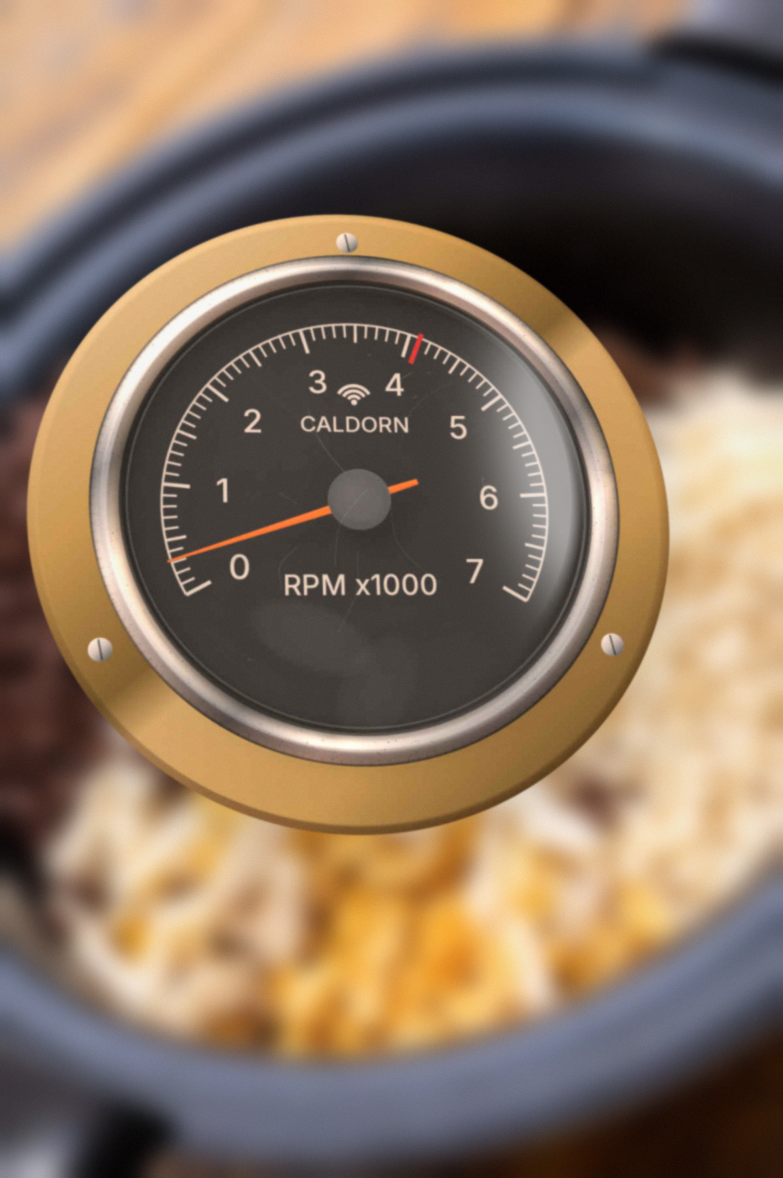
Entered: 300 rpm
